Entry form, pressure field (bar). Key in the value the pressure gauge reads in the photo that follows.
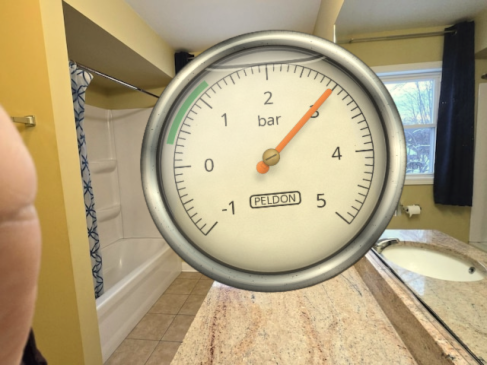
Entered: 3 bar
